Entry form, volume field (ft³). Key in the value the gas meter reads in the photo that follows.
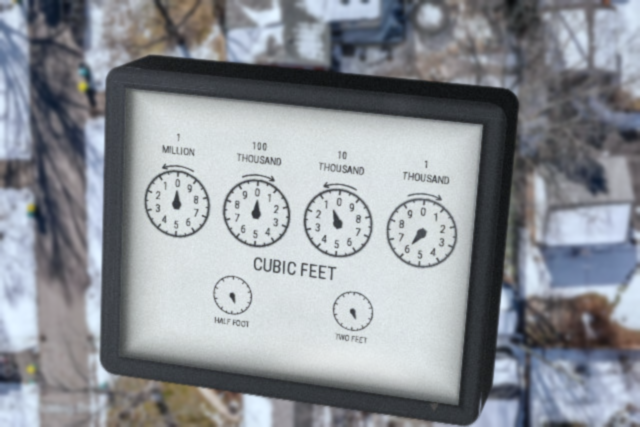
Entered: 600 ft³
